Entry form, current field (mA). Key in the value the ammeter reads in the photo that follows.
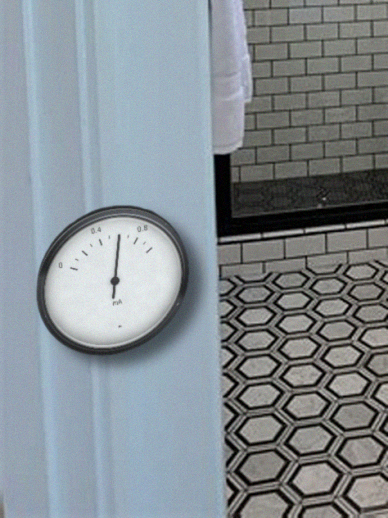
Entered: 0.6 mA
